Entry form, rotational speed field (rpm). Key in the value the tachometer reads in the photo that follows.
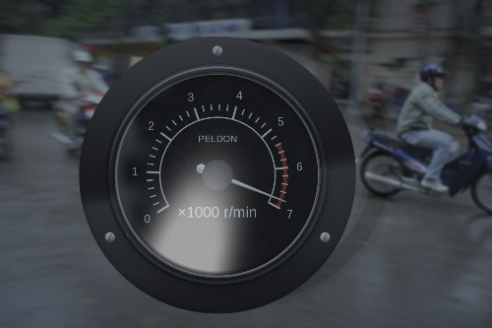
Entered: 6800 rpm
